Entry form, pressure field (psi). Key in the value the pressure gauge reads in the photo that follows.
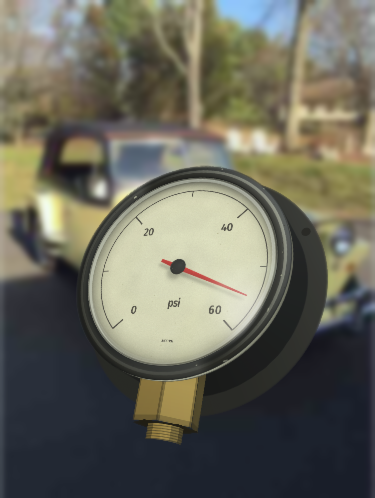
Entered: 55 psi
